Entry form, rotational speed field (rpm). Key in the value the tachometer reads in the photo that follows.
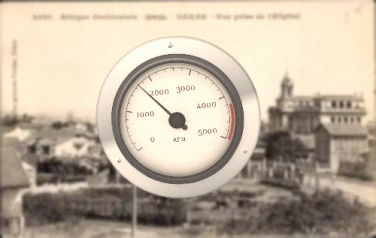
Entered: 1700 rpm
